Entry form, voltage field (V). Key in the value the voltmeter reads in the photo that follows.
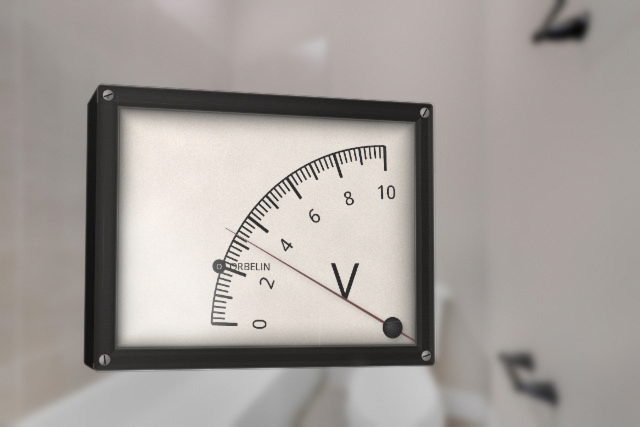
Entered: 3.2 V
